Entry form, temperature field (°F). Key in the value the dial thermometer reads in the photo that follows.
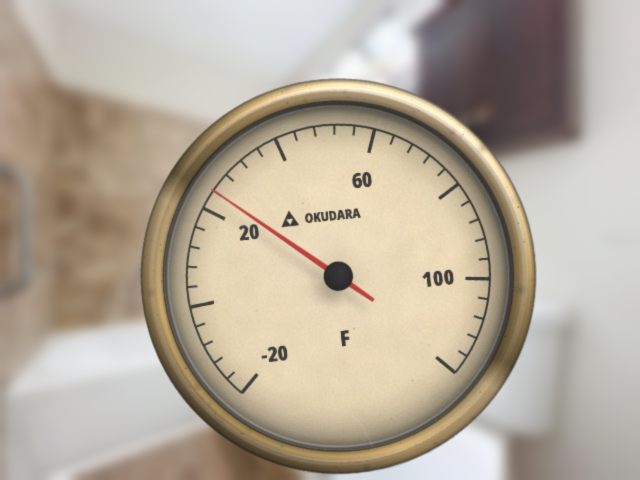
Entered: 24 °F
